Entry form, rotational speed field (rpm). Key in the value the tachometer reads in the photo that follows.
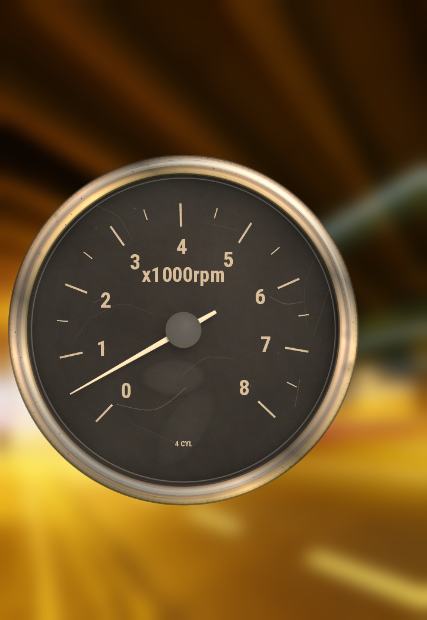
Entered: 500 rpm
